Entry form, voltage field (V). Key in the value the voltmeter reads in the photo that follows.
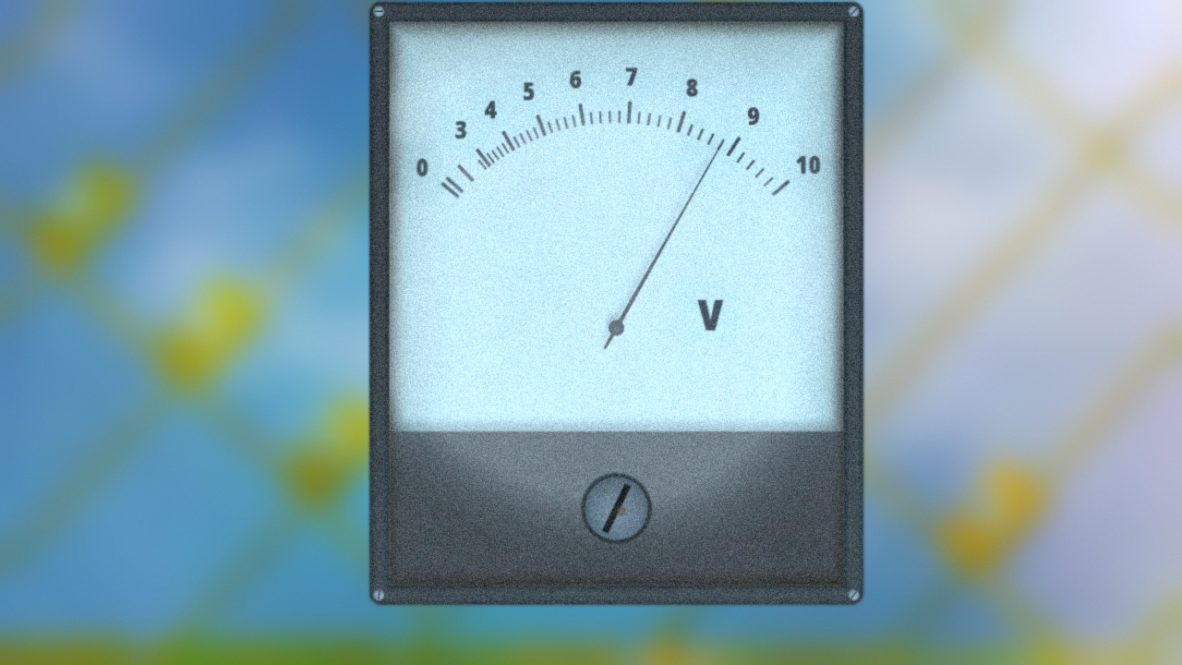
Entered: 8.8 V
